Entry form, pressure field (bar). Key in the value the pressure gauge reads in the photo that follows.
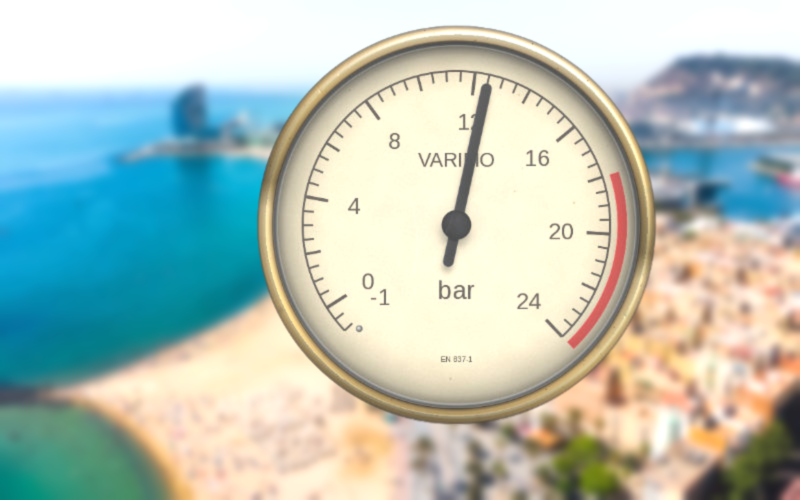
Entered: 12.5 bar
